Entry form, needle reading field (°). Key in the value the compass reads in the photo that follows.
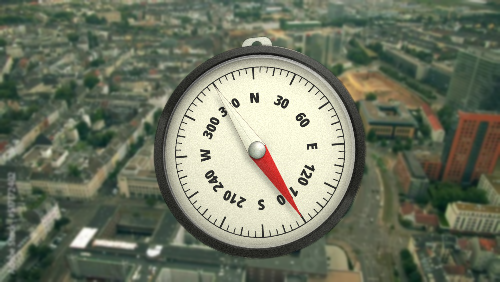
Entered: 150 °
